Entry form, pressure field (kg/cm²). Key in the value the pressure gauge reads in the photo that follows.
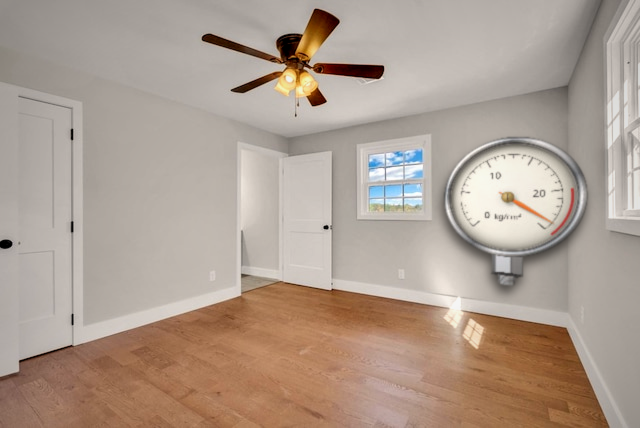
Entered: 24 kg/cm²
